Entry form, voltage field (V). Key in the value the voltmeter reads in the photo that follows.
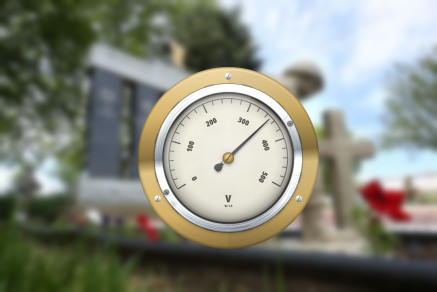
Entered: 350 V
